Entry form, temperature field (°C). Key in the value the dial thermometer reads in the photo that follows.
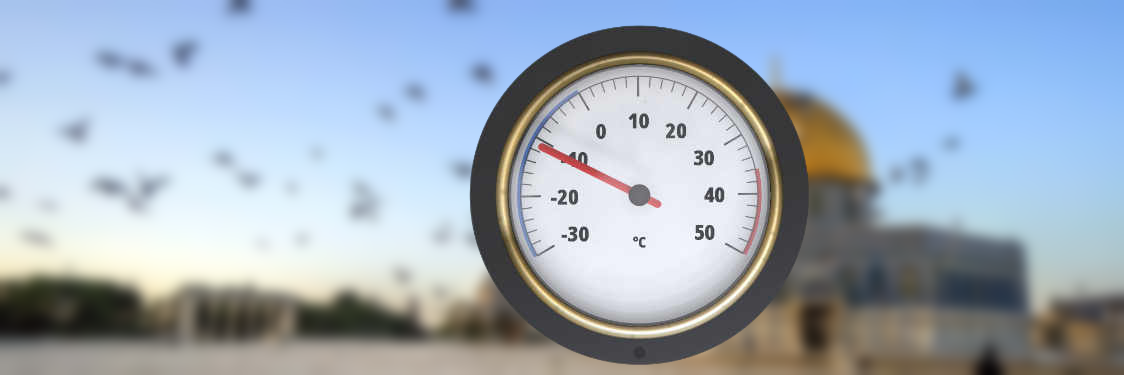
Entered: -11 °C
